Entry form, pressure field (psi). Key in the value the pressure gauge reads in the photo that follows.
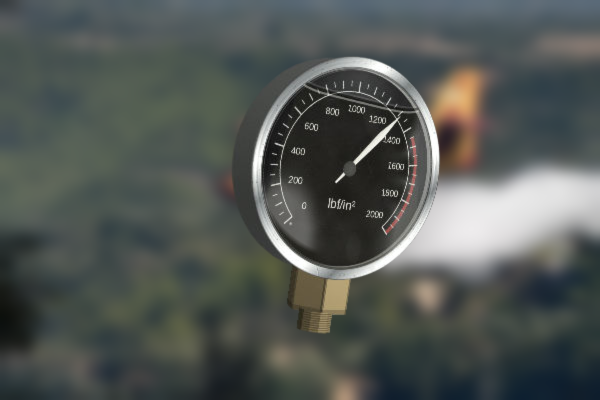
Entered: 1300 psi
